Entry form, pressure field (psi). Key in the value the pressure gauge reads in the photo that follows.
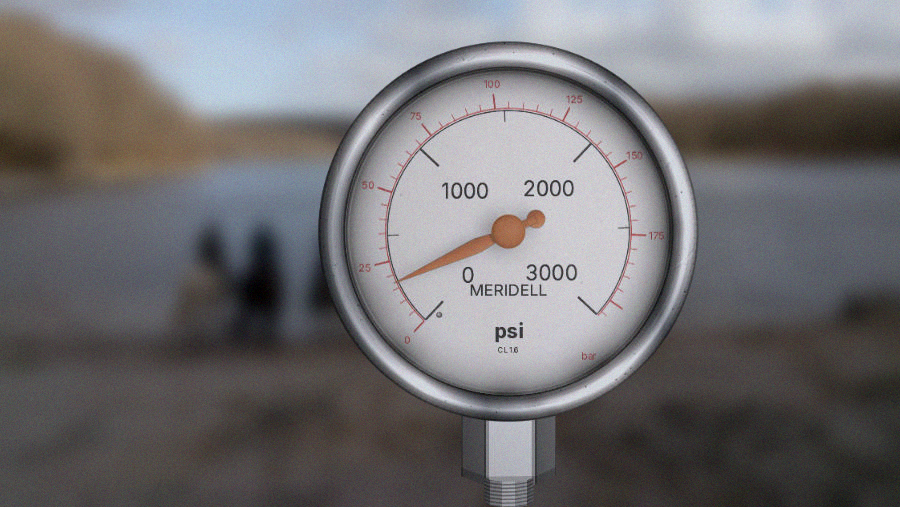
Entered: 250 psi
